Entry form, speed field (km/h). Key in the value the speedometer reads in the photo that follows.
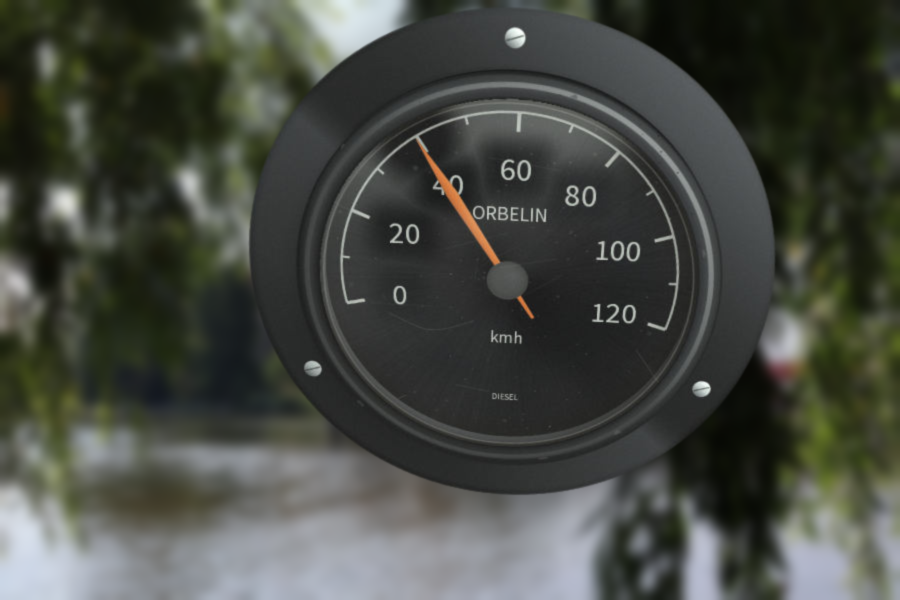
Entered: 40 km/h
